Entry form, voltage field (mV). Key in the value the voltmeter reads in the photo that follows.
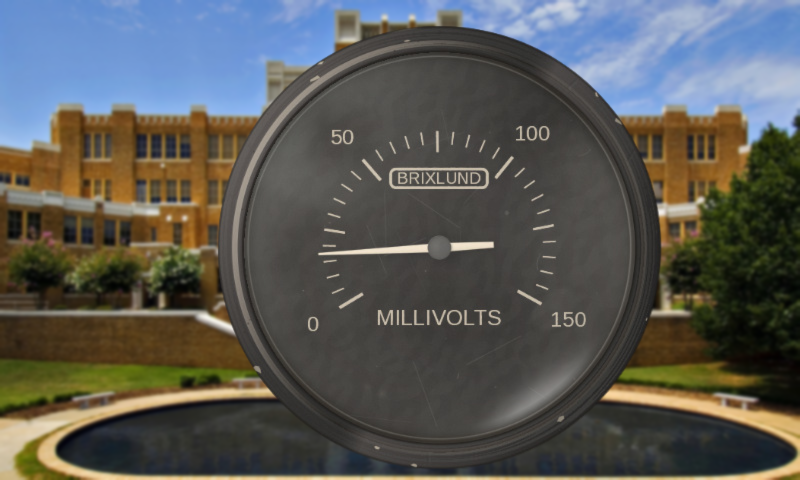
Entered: 17.5 mV
